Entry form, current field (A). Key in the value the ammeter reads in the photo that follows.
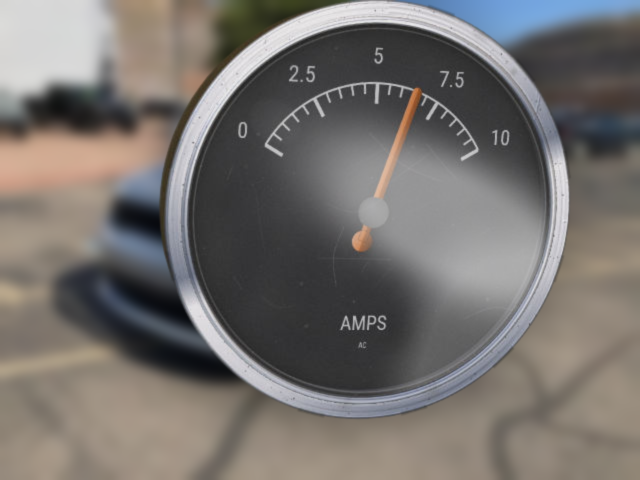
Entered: 6.5 A
